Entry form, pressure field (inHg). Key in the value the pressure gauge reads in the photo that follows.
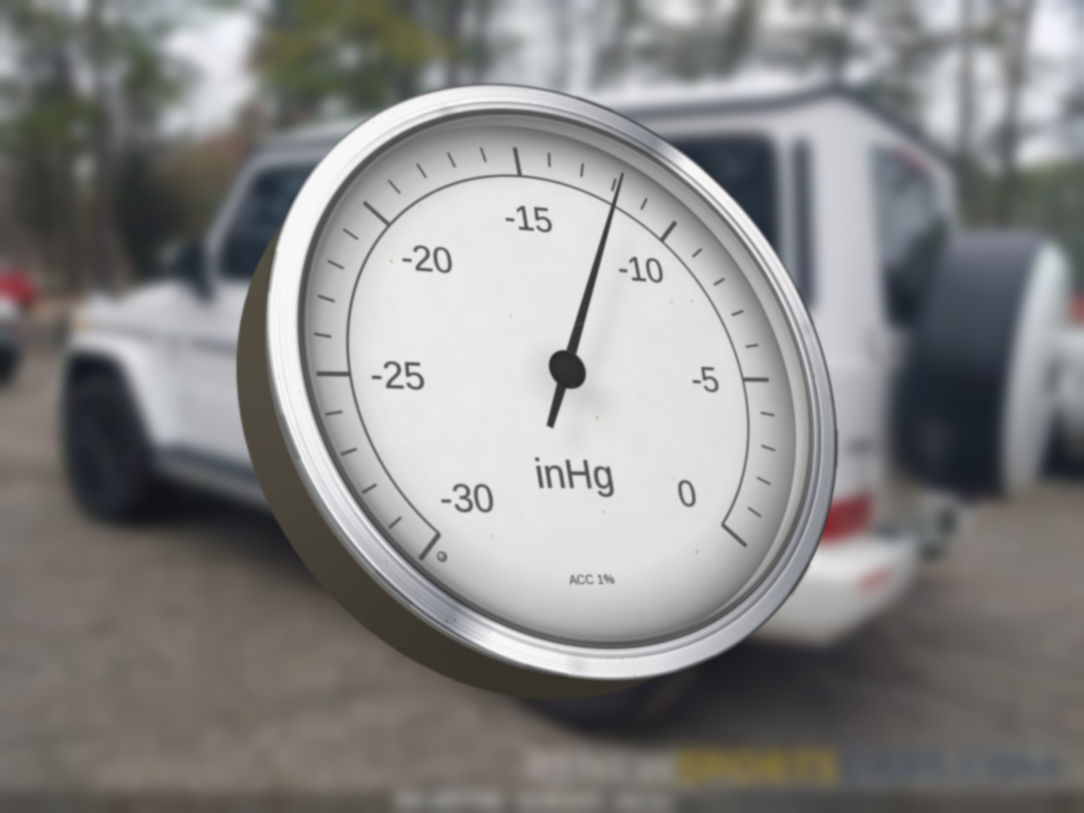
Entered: -12 inHg
